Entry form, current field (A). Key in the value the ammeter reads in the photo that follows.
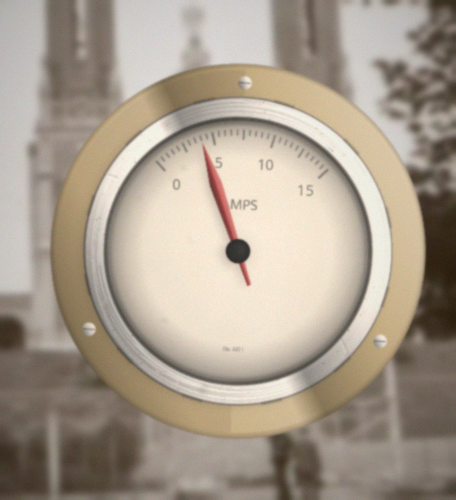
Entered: 4 A
